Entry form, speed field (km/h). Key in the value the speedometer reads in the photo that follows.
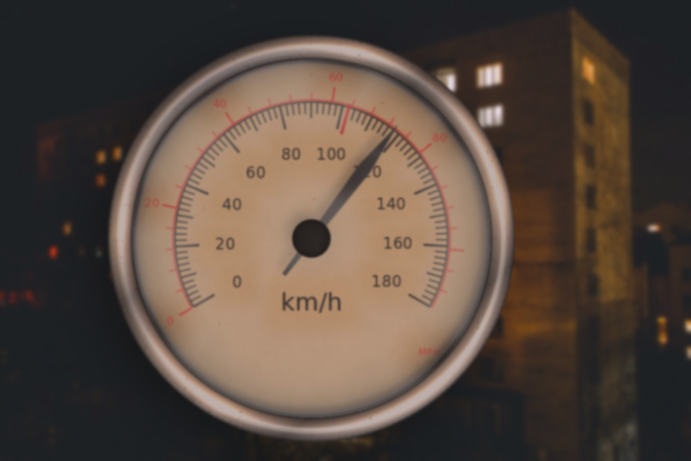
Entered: 118 km/h
